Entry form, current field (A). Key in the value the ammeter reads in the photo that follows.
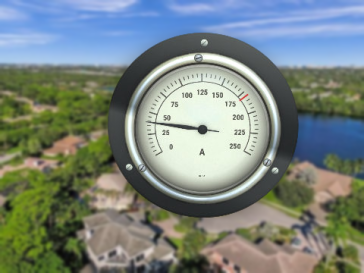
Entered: 40 A
